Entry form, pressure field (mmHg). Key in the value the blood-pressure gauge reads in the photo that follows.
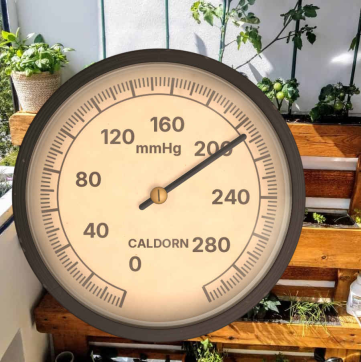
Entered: 206 mmHg
